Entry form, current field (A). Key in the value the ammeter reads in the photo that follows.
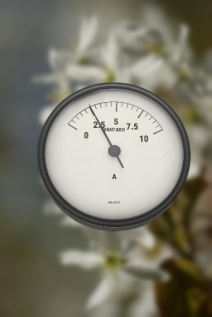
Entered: 2.5 A
